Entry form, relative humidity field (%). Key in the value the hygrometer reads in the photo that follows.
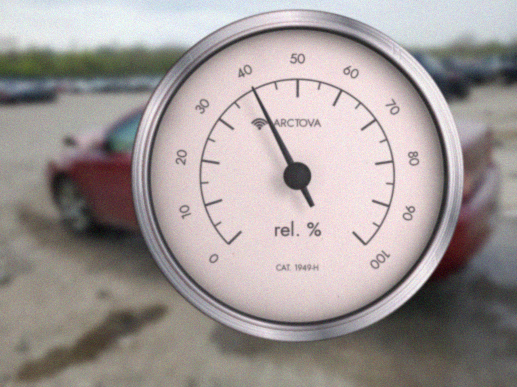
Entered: 40 %
